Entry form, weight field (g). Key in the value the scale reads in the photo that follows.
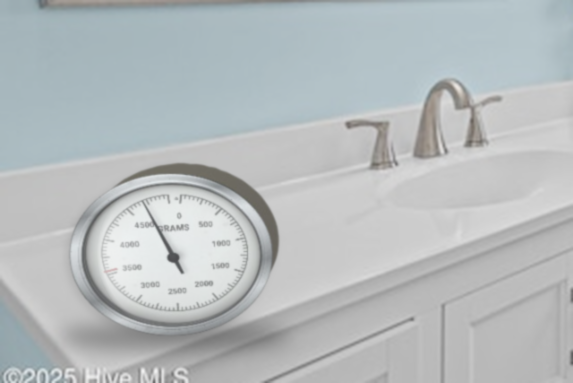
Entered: 4750 g
